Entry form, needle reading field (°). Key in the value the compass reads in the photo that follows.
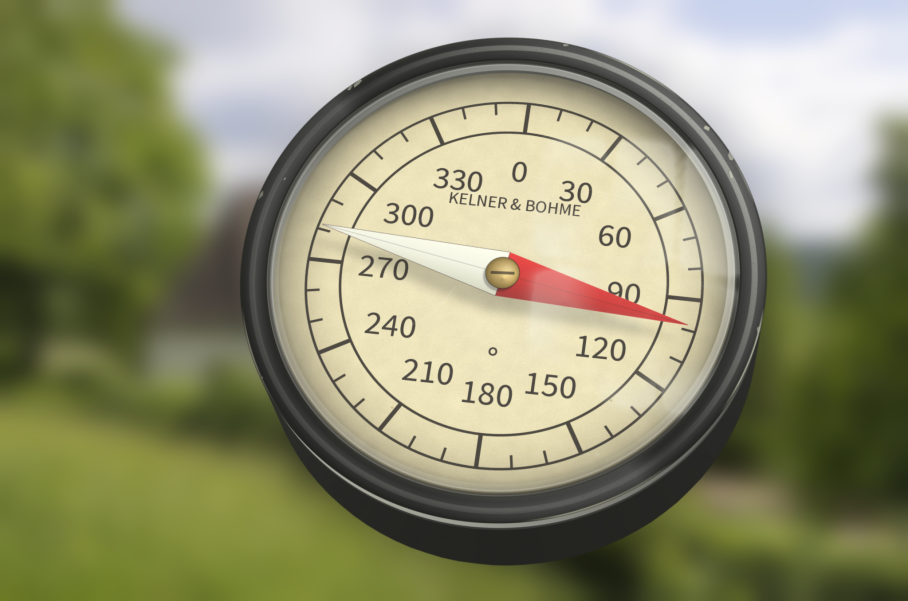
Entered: 100 °
